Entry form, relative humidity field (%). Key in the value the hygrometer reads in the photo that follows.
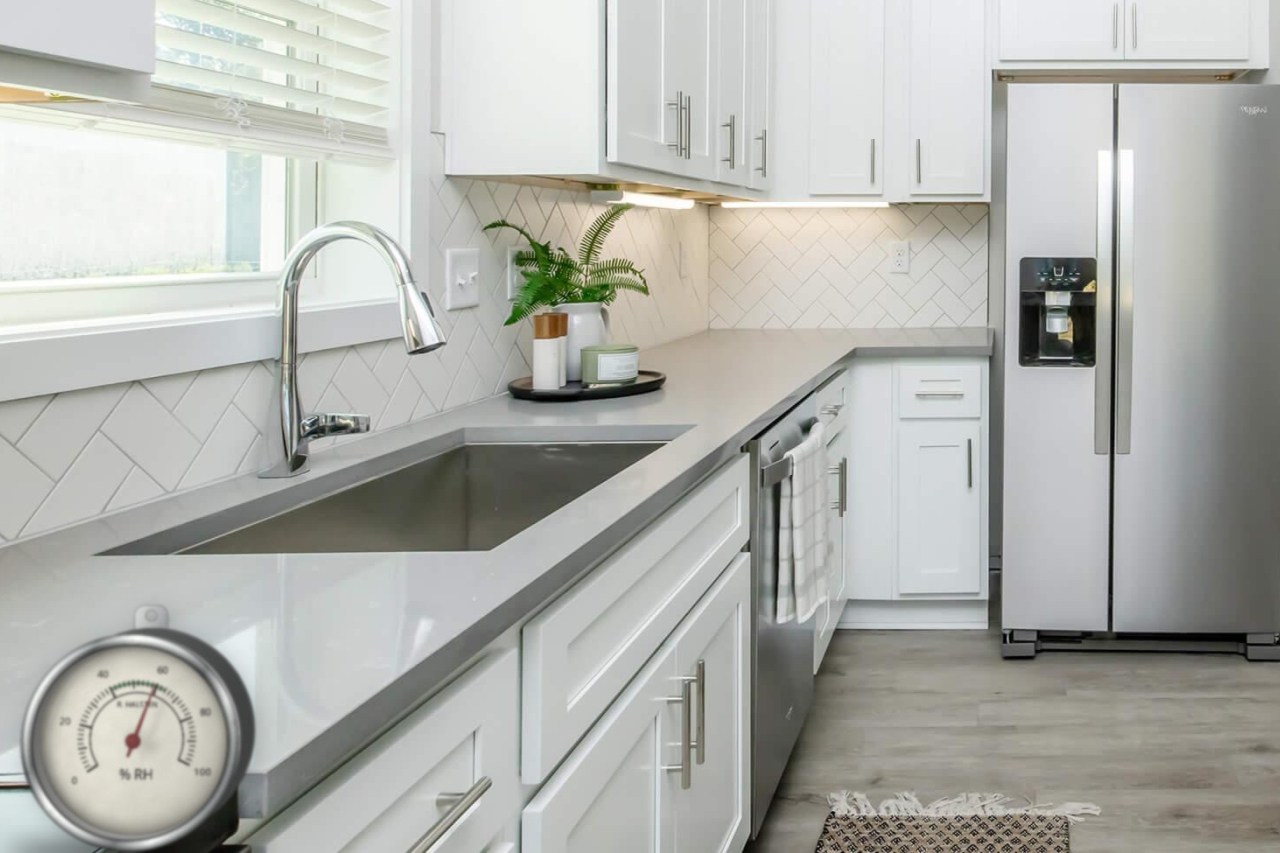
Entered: 60 %
